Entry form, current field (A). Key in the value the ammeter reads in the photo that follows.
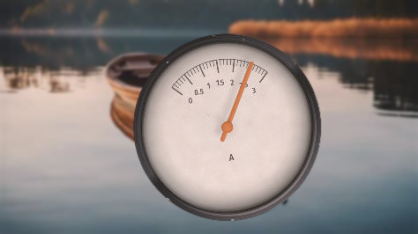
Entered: 2.5 A
